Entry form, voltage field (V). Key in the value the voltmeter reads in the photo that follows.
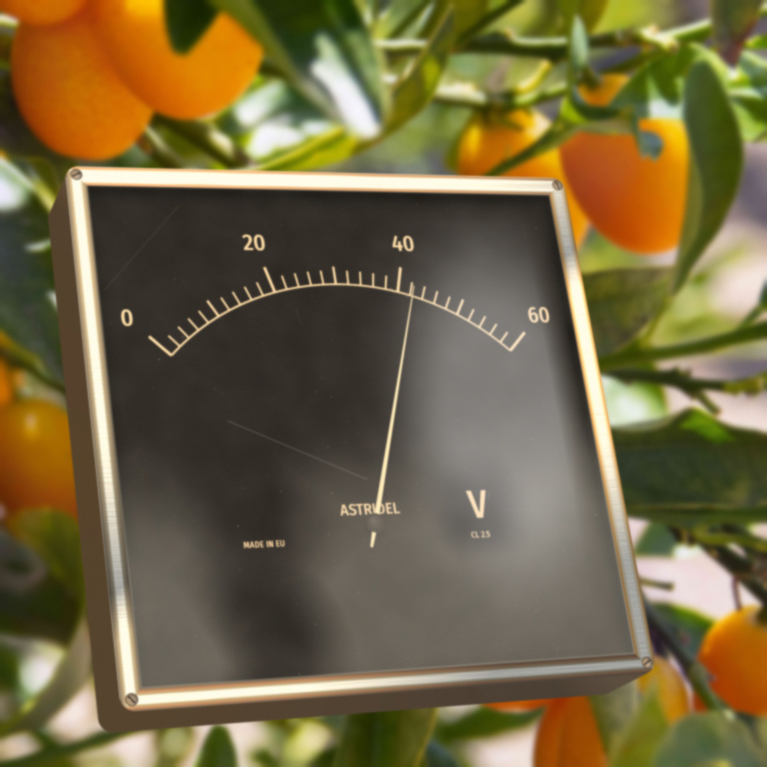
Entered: 42 V
